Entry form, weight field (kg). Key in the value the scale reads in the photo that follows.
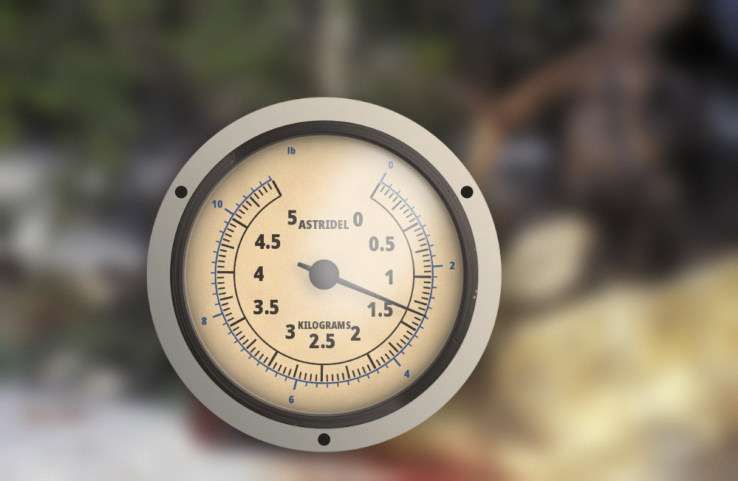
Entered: 1.35 kg
